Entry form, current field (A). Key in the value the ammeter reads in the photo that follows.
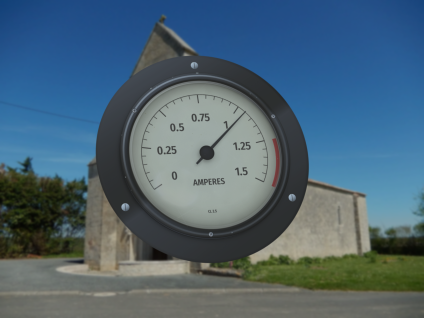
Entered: 1.05 A
